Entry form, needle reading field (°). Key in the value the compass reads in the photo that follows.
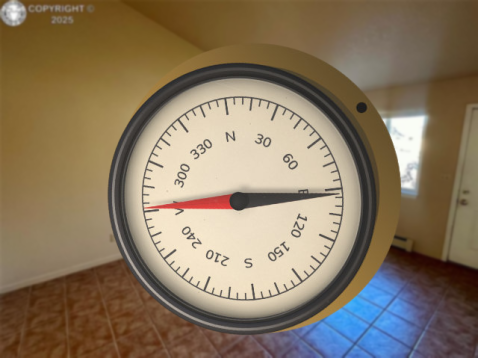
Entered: 272.5 °
